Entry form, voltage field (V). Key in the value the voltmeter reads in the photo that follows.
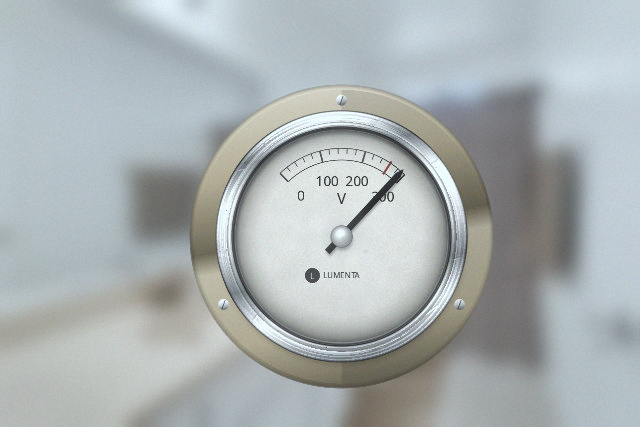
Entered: 290 V
